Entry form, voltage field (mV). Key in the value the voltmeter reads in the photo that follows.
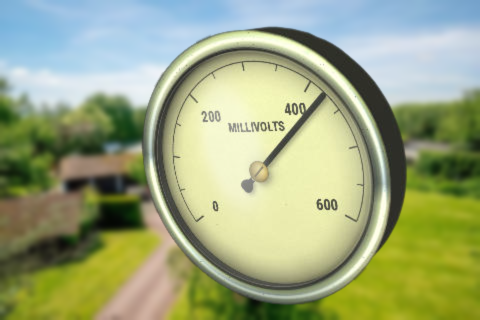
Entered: 425 mV
